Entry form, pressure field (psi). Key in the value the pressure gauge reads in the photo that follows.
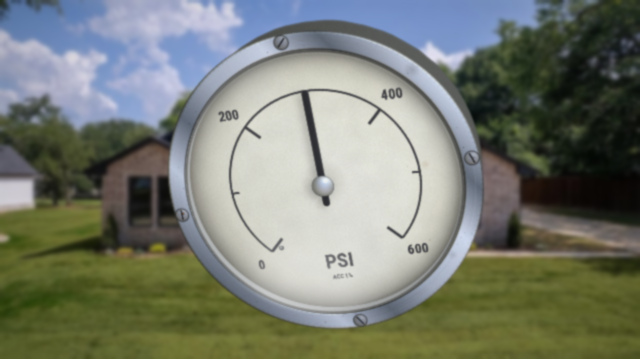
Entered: 300 psi
